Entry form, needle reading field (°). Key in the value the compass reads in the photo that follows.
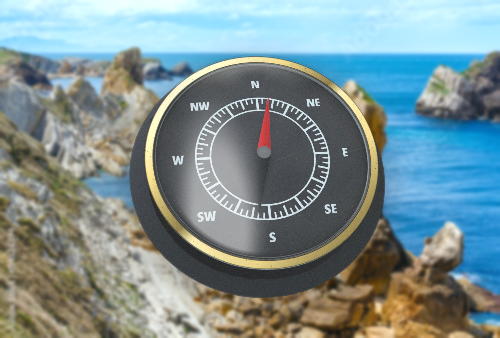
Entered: 10 °
